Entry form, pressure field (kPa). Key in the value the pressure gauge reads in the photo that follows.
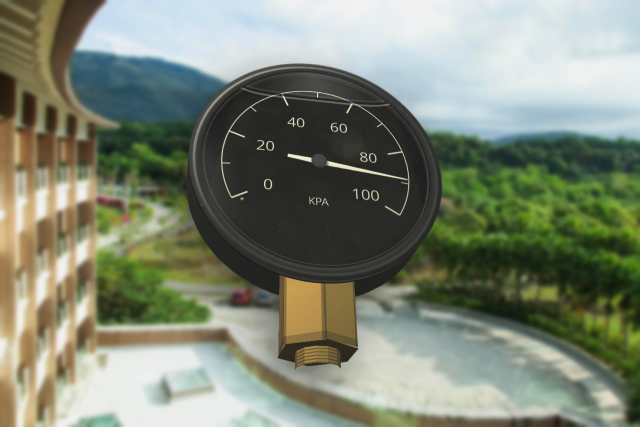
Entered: 90 kPa
